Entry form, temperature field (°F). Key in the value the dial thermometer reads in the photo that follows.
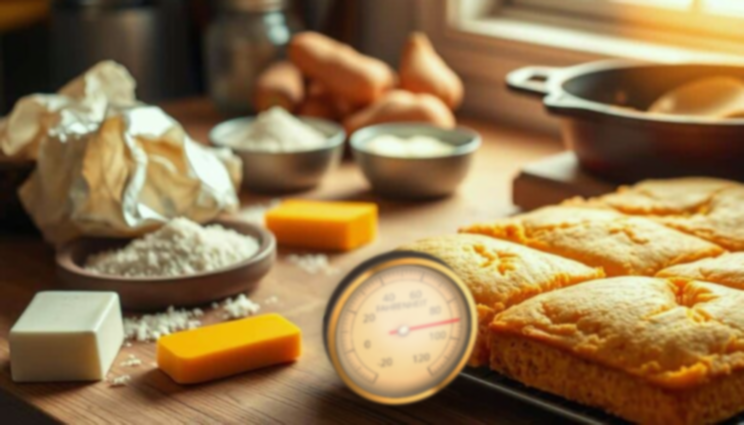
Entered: 90 °F
